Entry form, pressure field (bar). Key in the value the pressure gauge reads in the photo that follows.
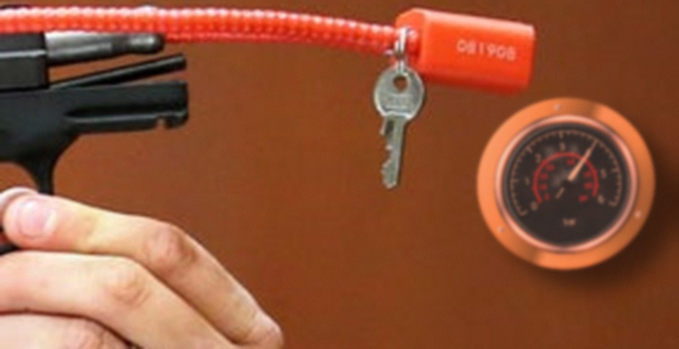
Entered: 4 bar
